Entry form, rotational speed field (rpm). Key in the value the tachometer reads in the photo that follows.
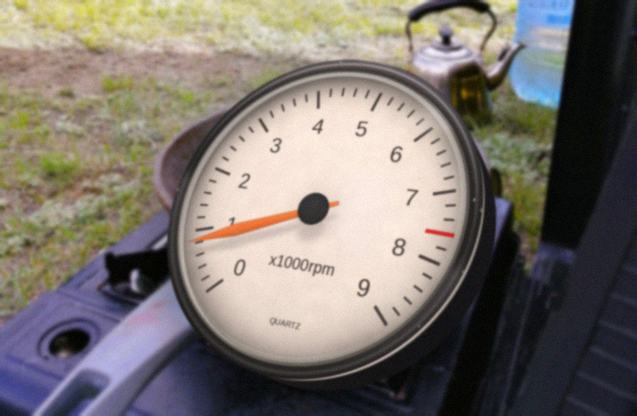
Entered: 800 rpm
